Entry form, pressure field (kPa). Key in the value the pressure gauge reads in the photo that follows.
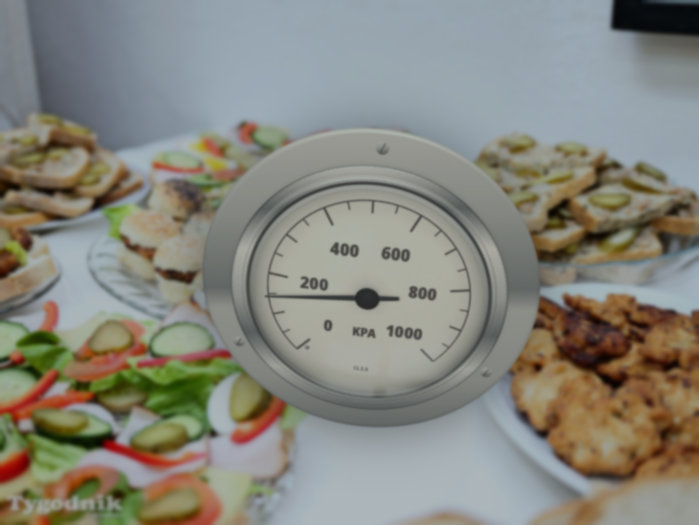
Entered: 150 kPa
